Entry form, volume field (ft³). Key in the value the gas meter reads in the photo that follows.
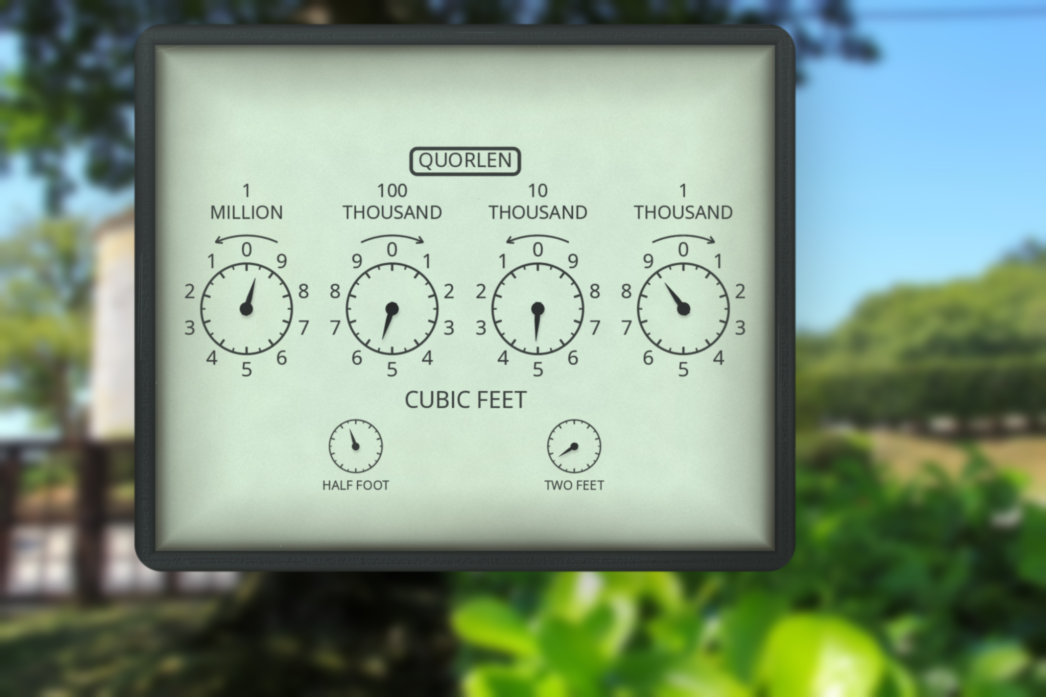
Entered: 954900 ft³
